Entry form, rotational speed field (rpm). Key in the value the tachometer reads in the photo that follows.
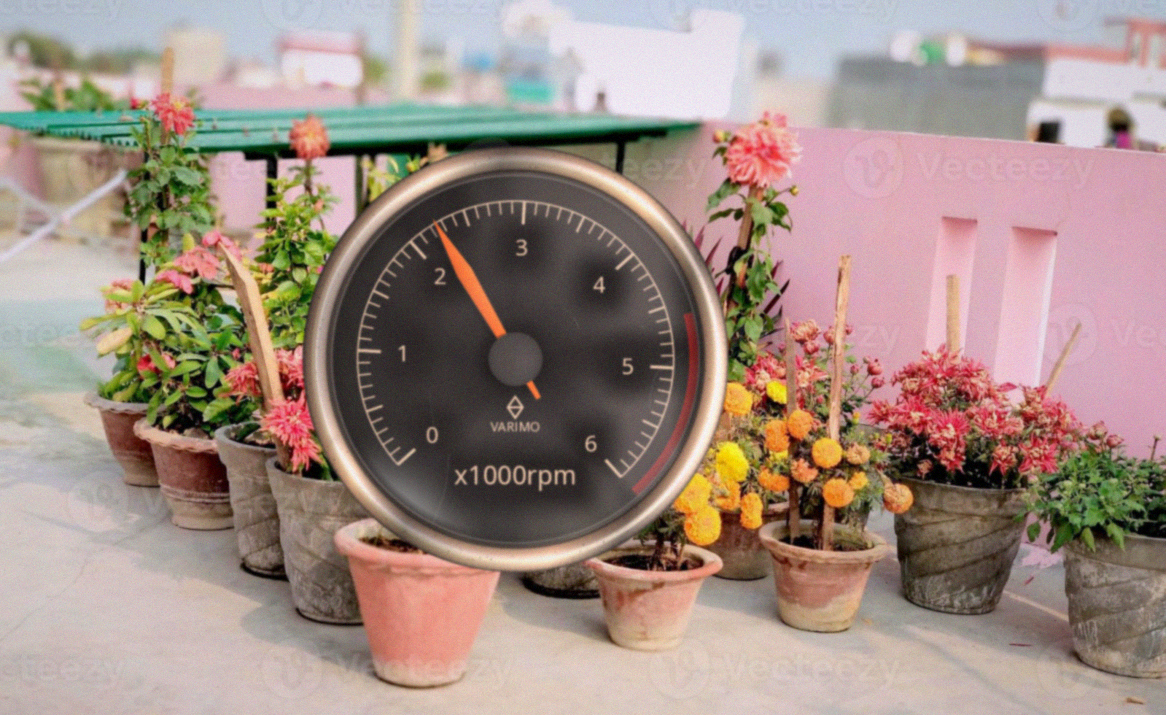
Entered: 2250 rpm
